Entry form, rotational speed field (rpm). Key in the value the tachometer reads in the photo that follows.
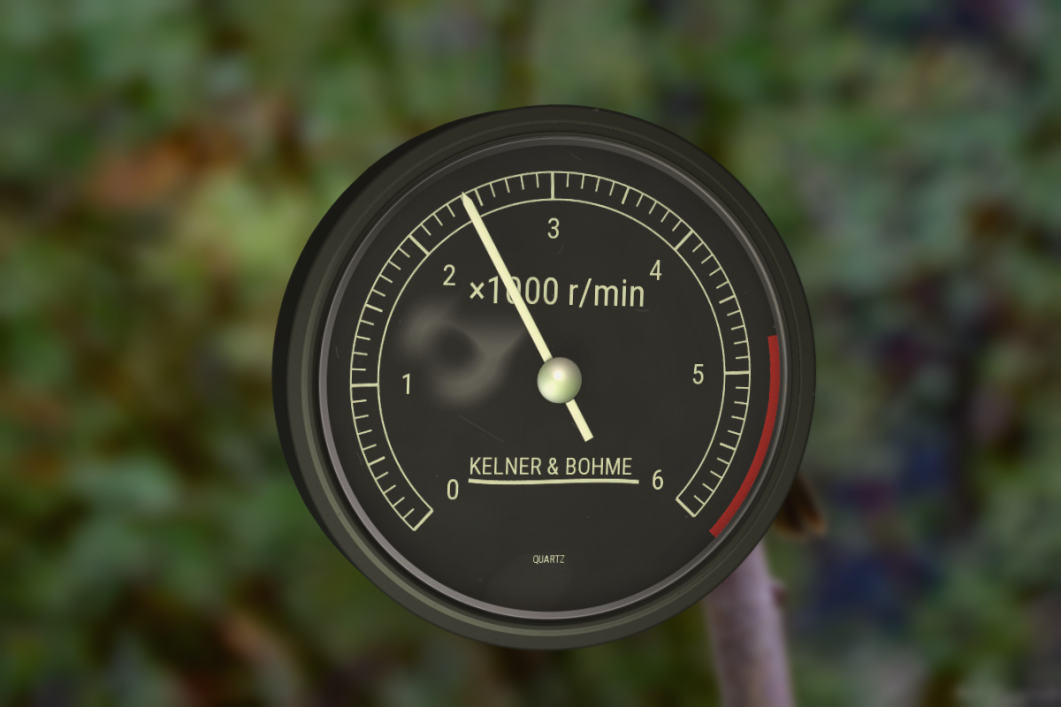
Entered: 2400 rpm
